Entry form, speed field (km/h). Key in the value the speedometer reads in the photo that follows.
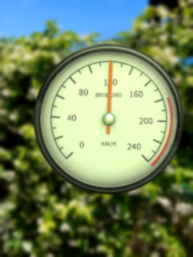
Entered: 120 km/h
